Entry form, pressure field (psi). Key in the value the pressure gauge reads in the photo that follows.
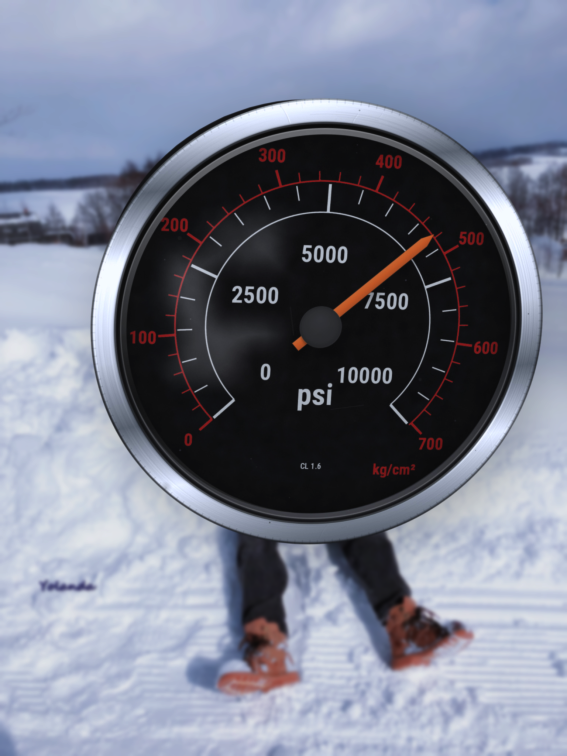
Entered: 6750 psi
